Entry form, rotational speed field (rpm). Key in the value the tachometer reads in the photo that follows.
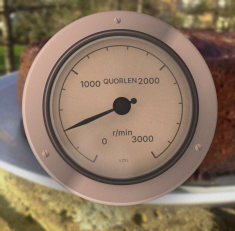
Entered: 400 rpm
